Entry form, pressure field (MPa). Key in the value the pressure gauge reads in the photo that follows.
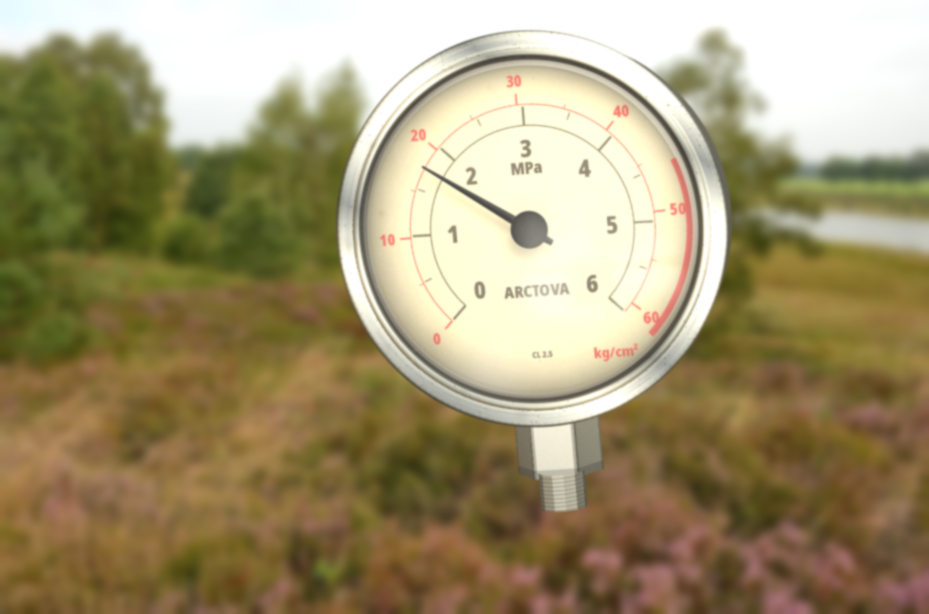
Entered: 1.75 MPa
